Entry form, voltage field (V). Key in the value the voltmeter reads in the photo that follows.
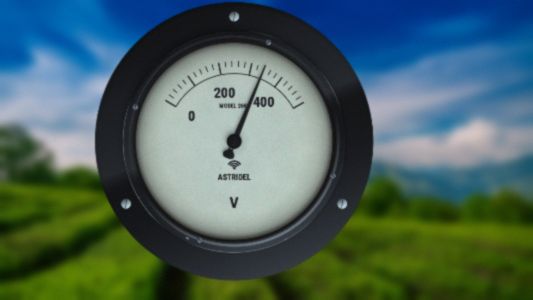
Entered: 340 V
